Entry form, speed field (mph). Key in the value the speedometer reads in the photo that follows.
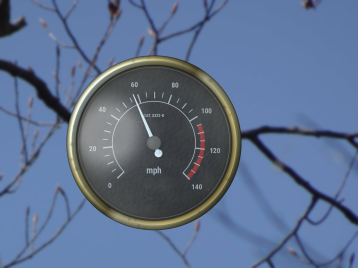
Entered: 57.5 mph
